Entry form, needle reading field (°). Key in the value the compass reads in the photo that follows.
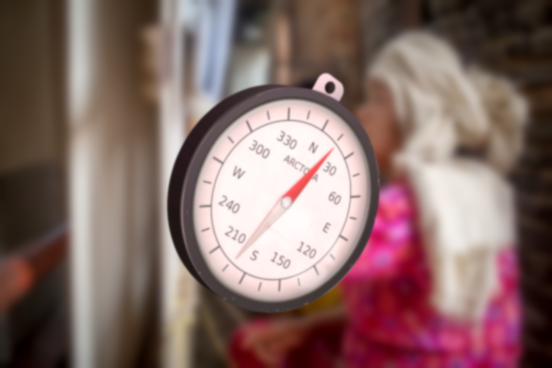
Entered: 15 °
